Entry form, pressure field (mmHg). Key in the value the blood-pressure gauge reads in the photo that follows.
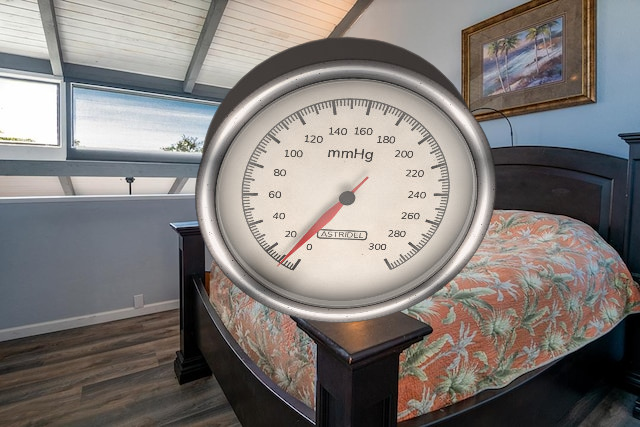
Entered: 10 mmHg
